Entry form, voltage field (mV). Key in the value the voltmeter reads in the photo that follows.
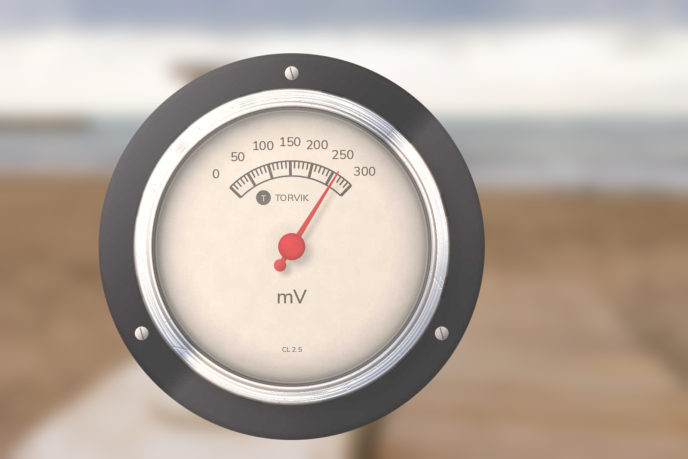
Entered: 260 mV
